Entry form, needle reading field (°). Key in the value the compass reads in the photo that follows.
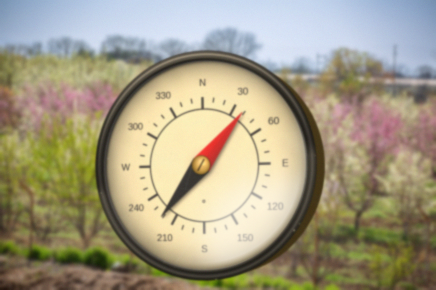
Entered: 40 °
